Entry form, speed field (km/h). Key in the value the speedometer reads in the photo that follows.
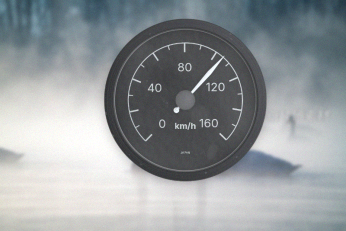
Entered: 105 km/h
